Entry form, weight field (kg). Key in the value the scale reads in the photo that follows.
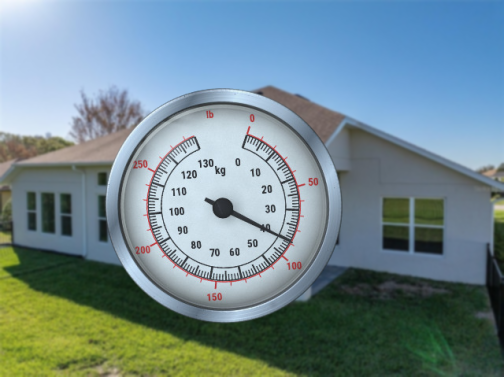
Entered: 40 kg
